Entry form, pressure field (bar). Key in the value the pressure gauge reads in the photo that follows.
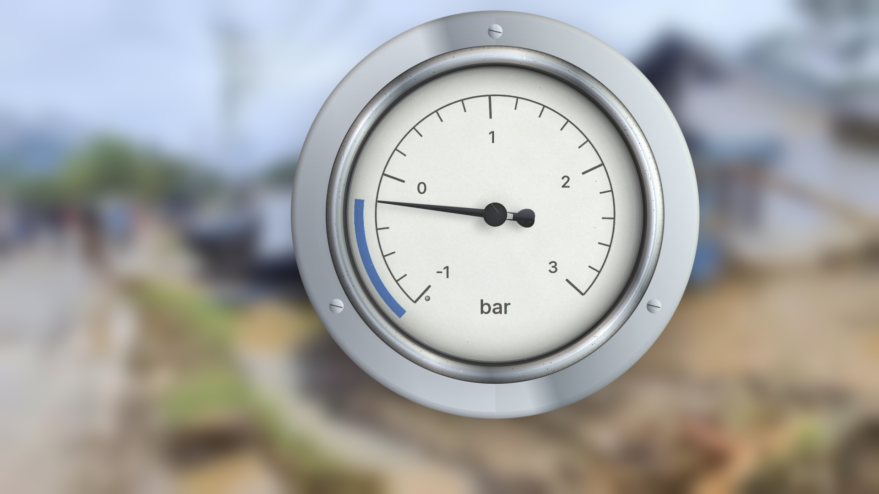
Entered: -0.2 bar
